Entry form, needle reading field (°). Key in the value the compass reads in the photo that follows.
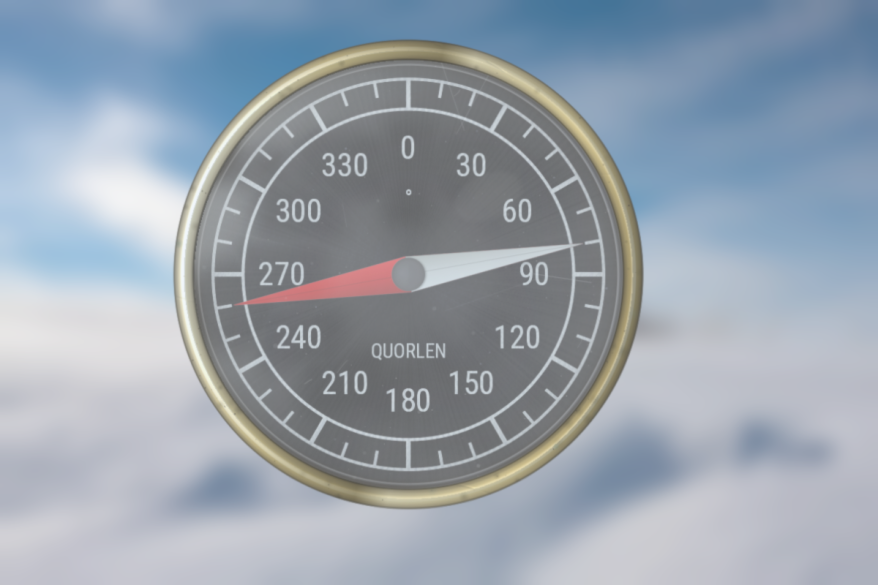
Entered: 260 °
